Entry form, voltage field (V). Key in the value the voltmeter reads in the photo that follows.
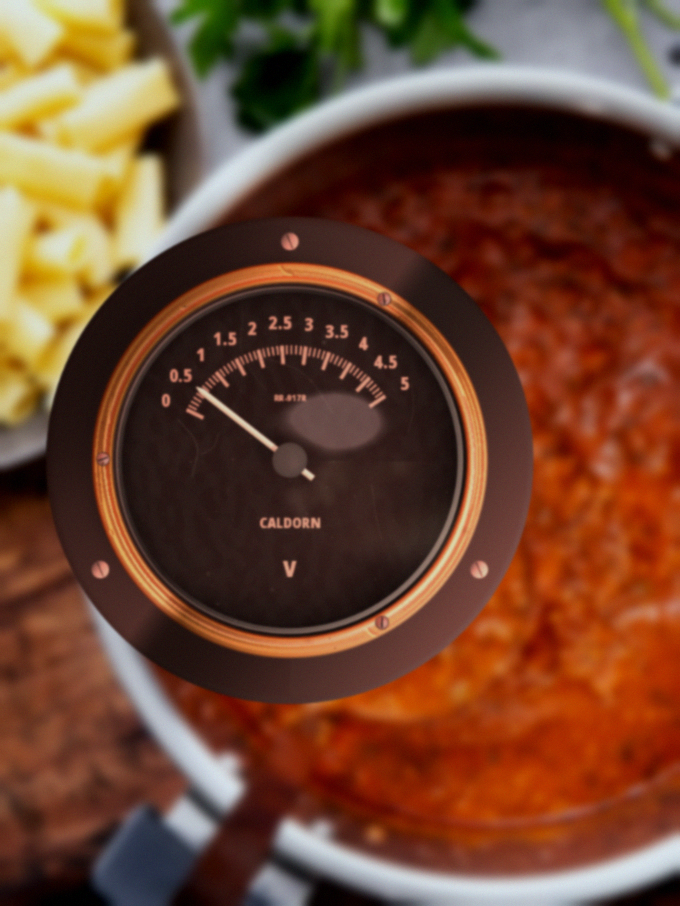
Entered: 0.5 V
